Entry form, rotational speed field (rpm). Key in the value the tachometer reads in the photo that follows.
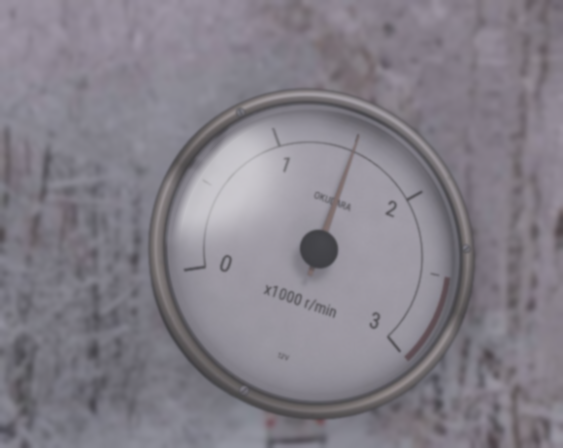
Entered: 1500 rpm
